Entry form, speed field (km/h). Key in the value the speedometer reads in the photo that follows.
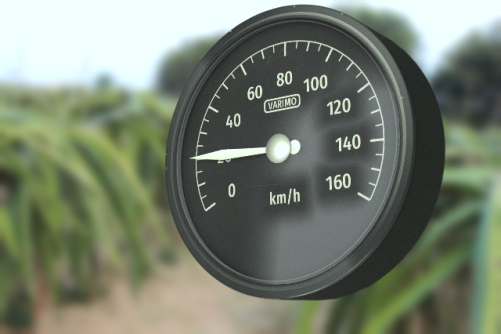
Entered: 20 km/h
